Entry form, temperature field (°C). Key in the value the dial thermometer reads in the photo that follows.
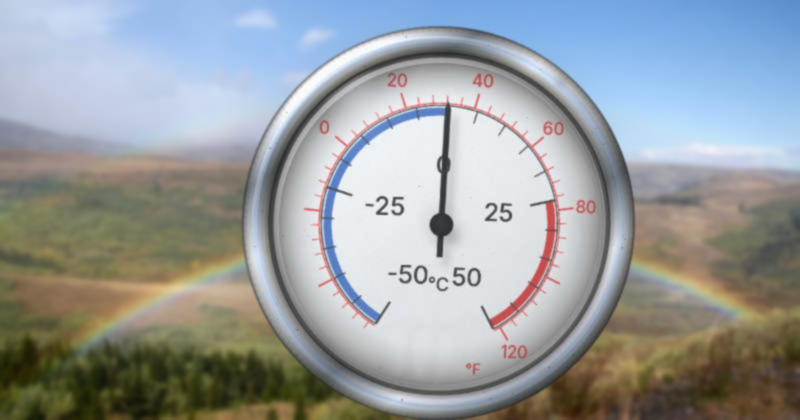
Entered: 0 °C
